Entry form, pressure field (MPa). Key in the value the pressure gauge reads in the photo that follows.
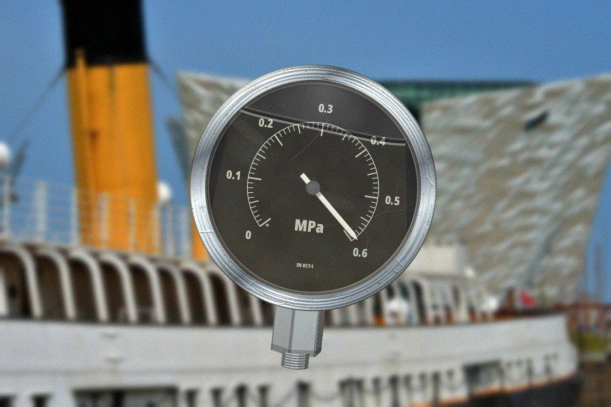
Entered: 0.59 MPa
